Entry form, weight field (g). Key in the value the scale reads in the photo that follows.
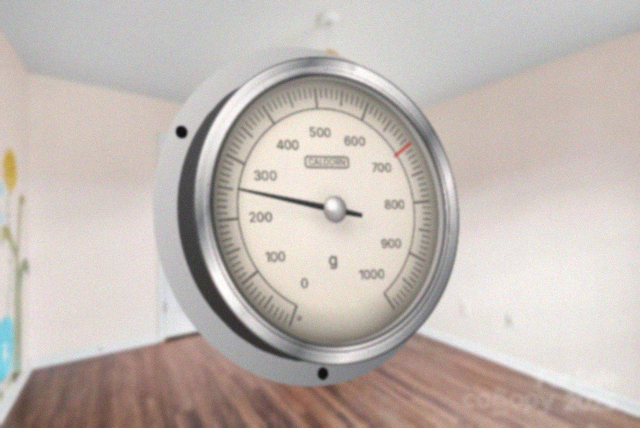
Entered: 250 g
